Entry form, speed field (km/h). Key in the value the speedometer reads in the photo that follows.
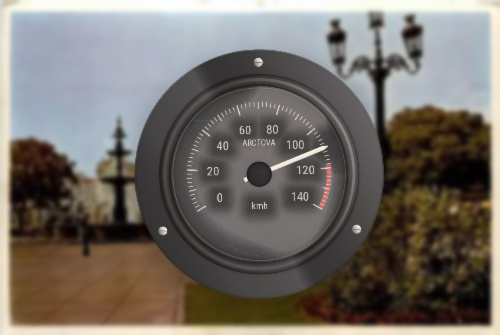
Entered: 110 km/h
